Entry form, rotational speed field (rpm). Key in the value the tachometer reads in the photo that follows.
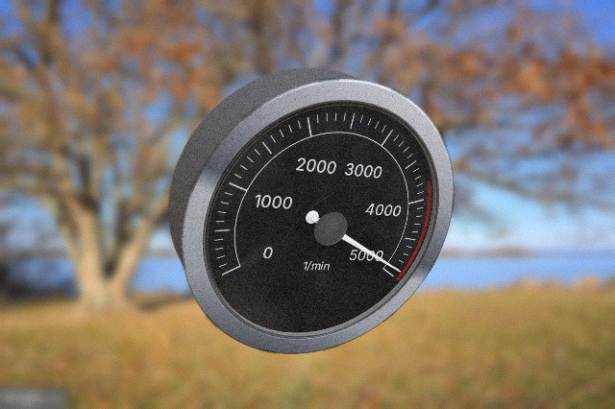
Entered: 4900 rpm
